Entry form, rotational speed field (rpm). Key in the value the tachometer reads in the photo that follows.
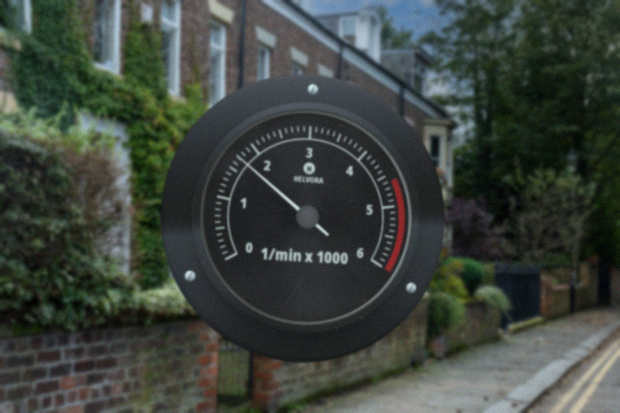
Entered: 1700 rpm
